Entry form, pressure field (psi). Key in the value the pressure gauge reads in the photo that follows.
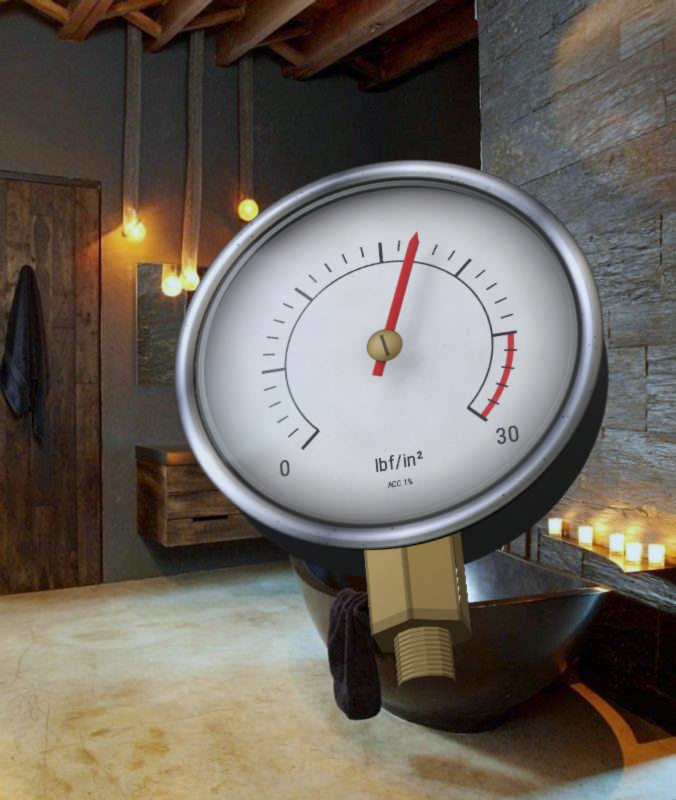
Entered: 17 psi
